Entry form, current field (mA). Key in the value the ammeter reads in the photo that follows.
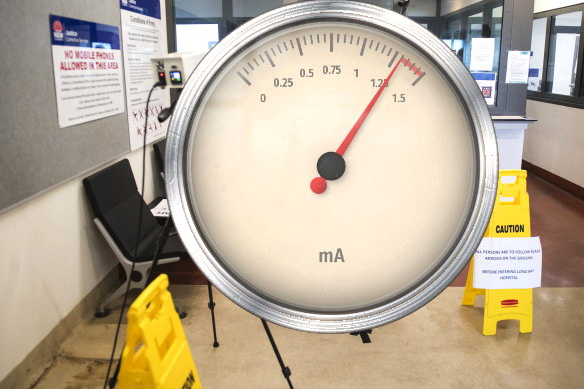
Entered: 1.3 mA
